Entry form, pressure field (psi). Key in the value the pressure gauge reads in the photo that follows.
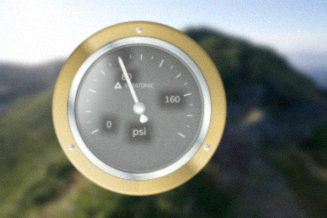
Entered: 80 psi
